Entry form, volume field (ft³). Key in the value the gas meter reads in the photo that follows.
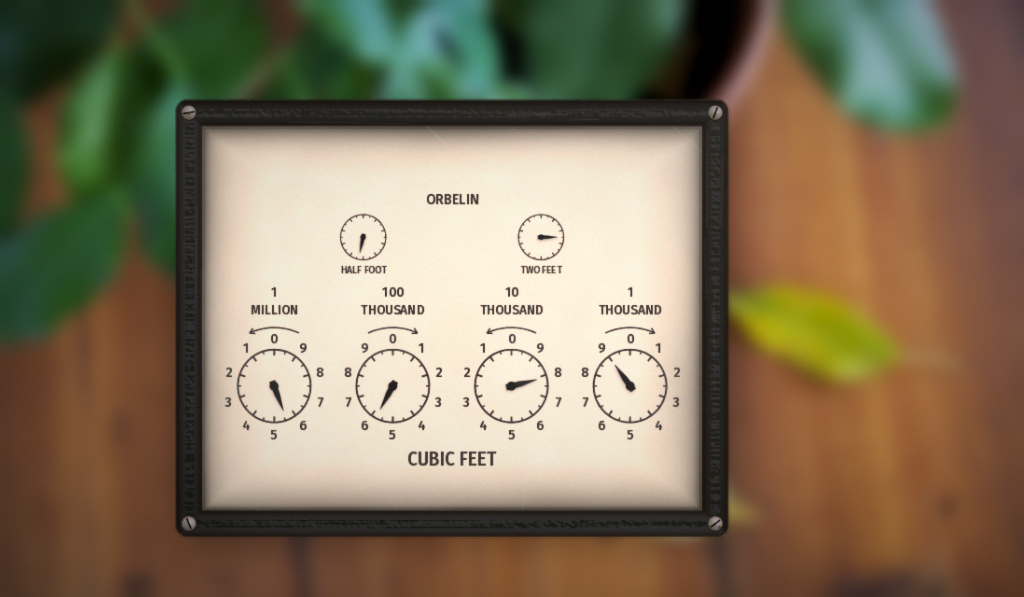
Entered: 557900 ft³
